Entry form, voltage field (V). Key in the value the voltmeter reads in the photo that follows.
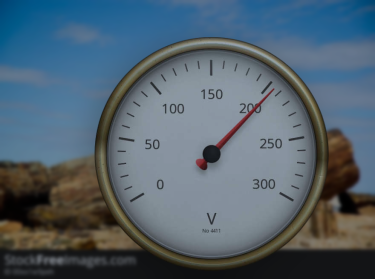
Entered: 205 V
